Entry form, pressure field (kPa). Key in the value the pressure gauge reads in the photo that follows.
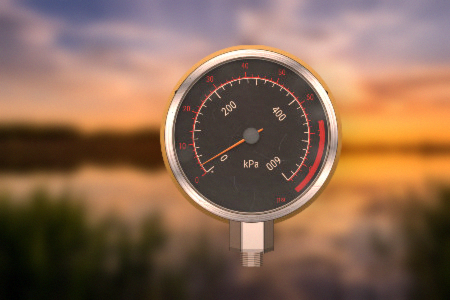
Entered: 20 kPa
